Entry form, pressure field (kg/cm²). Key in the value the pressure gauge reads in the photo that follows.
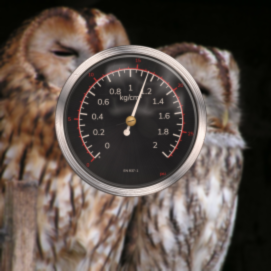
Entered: 1.15 kg/cm²
